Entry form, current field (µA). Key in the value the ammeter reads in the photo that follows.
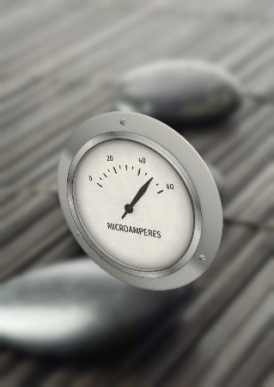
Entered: 50 µA
